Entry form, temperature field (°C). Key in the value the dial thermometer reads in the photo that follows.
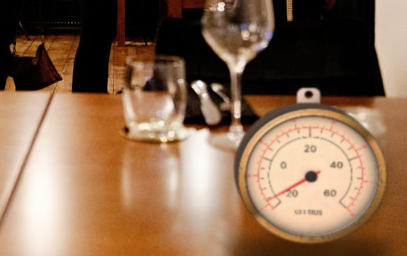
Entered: -16 °C
